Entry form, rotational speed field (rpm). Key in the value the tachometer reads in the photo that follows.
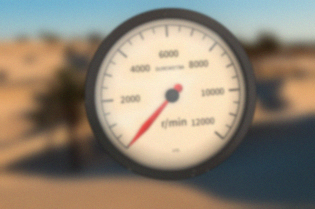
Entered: 0 rpm
